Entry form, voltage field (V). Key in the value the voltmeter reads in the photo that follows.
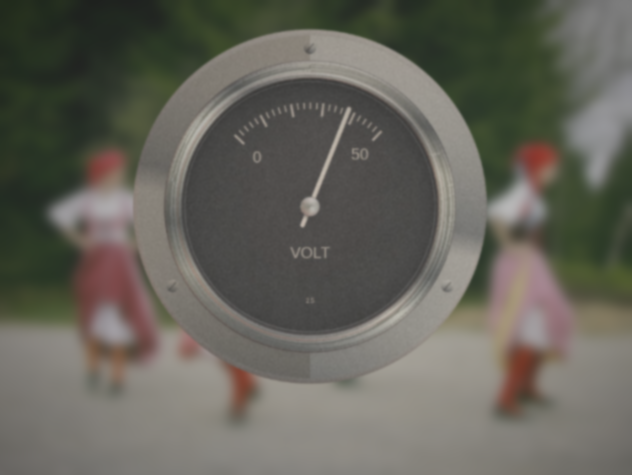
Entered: 38 V
